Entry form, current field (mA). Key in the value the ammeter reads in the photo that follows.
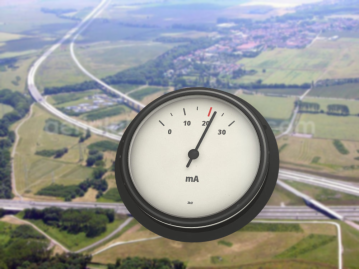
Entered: 22.5 mA
